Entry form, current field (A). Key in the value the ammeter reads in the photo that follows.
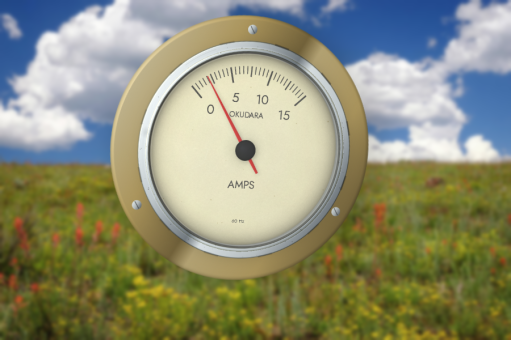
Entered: 2 A
